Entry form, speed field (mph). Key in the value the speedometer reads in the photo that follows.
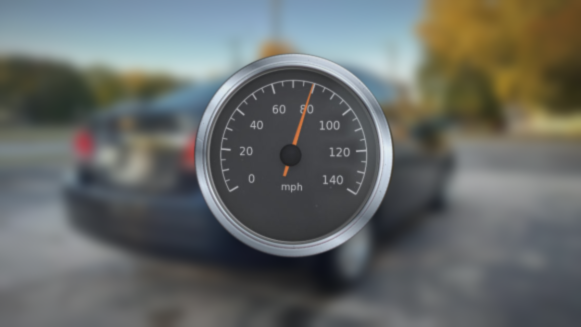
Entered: 80 mph
